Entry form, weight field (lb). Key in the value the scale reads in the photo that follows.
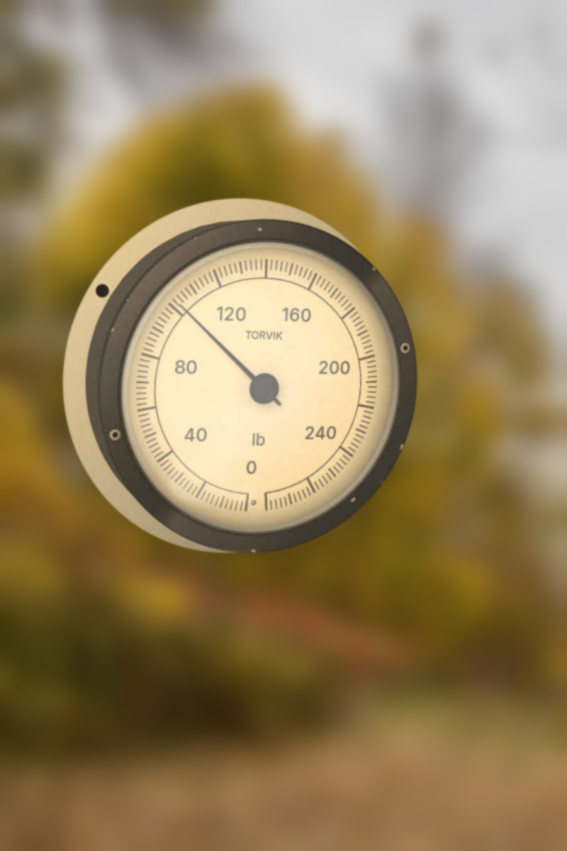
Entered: 102 lb
